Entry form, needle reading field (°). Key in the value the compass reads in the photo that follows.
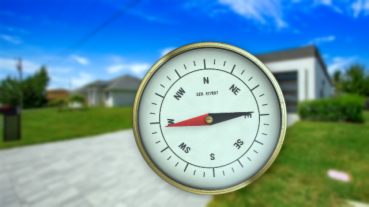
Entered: 265 °
